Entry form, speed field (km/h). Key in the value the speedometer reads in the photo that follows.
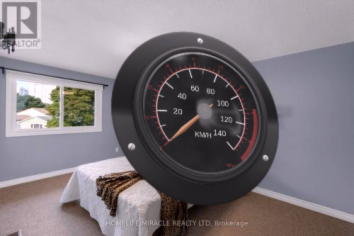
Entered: 0 km/h
